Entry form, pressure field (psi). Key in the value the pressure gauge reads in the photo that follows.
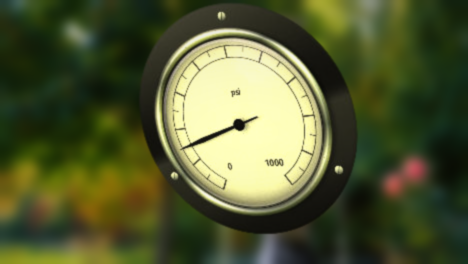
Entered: 150 psi
